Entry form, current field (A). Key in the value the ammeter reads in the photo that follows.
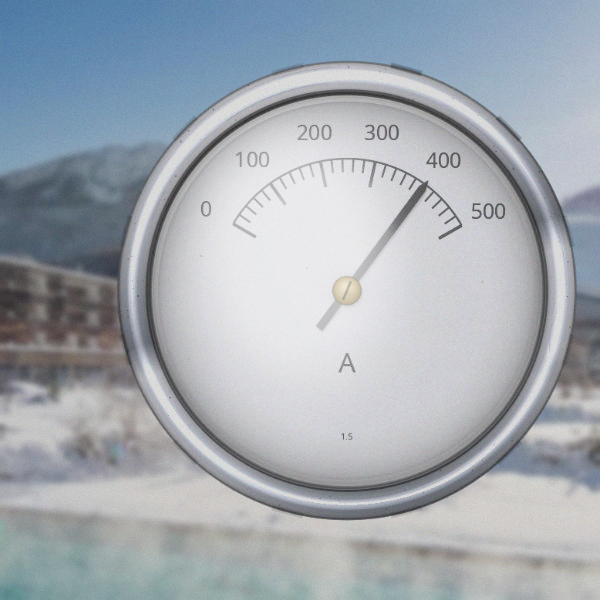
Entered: 400 A
